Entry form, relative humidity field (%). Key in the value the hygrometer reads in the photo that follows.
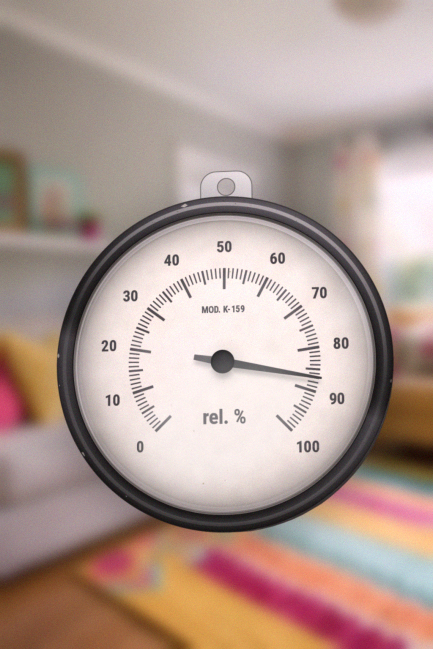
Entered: 87 %
